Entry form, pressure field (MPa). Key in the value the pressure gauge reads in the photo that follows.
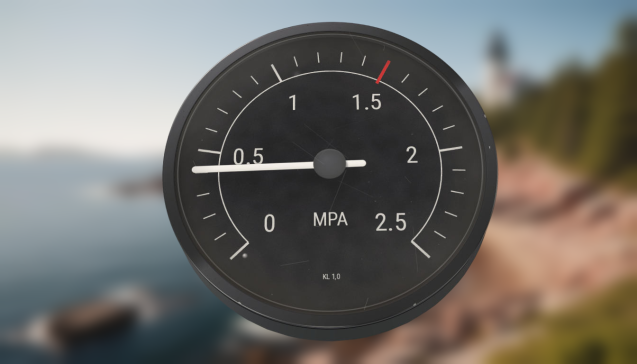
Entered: 0.4 MPa
